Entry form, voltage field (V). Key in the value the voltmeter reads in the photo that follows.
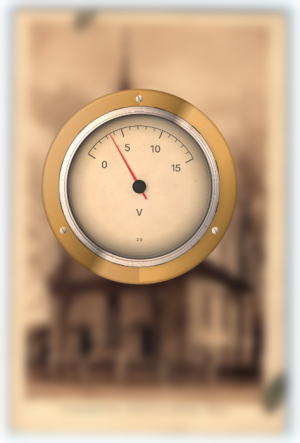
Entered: 3.5 V
